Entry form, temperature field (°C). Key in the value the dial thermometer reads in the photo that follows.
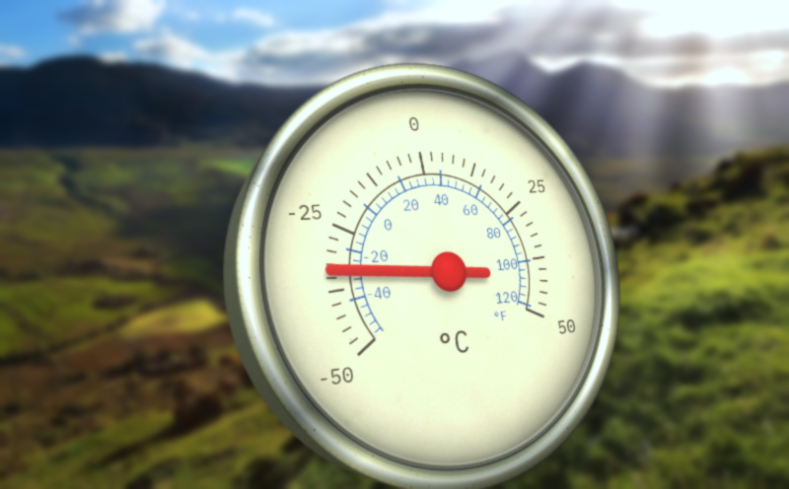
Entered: -33.75 °C
